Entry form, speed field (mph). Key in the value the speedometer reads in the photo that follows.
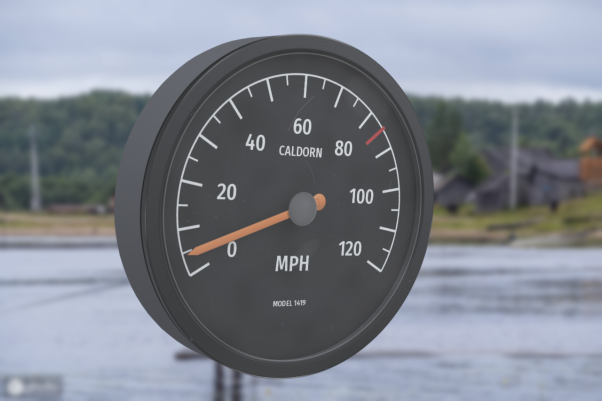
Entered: 5 mph
